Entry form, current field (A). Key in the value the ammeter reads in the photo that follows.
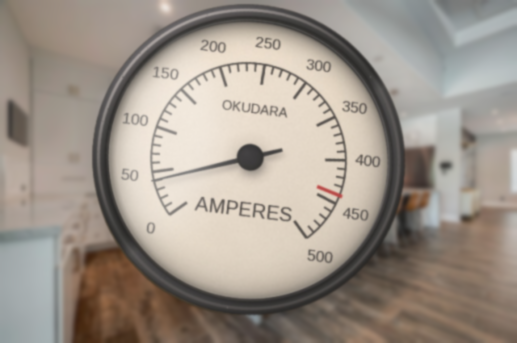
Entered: 40 A
